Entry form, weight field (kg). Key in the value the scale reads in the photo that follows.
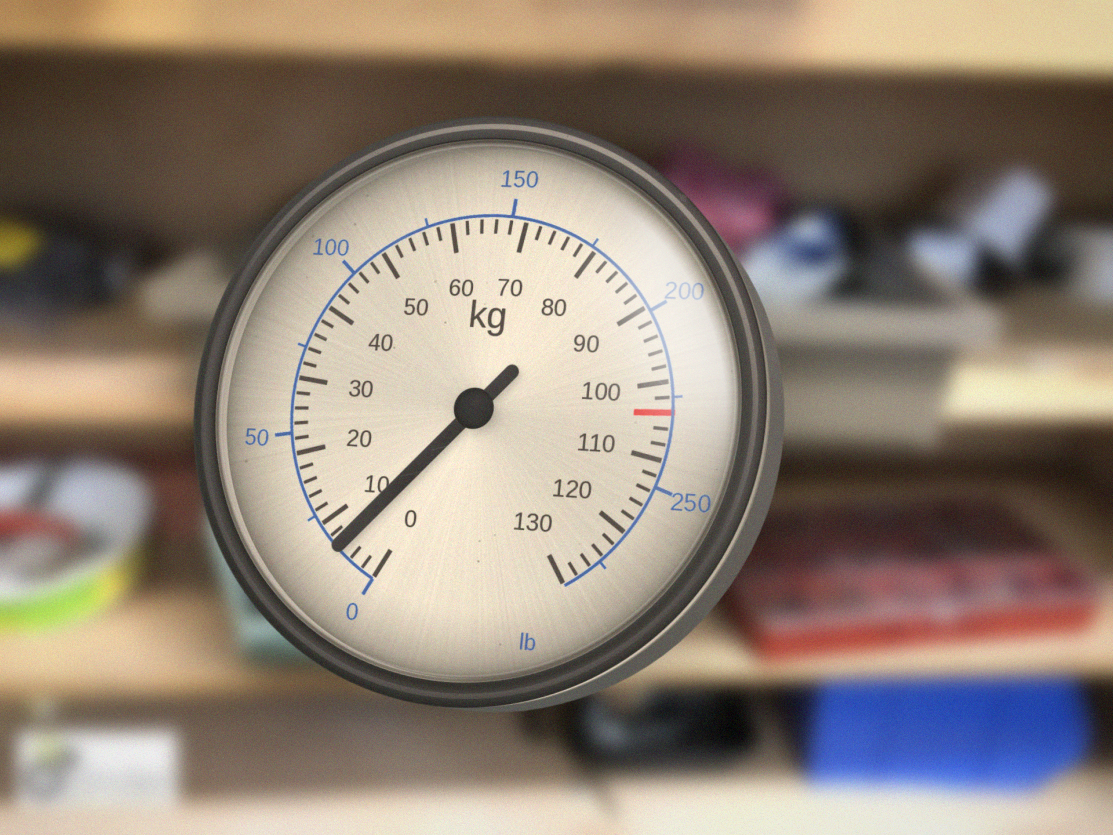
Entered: 6 kg
